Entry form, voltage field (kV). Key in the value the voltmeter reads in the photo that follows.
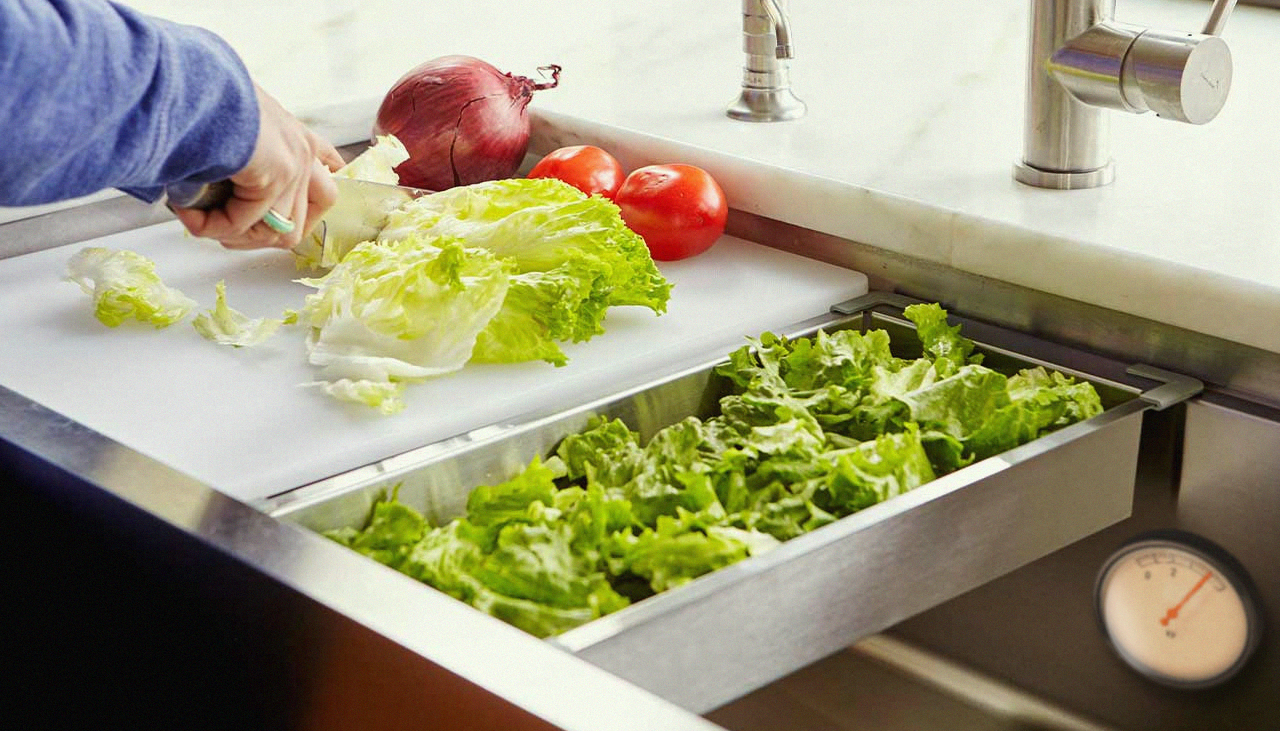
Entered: 4 kV
